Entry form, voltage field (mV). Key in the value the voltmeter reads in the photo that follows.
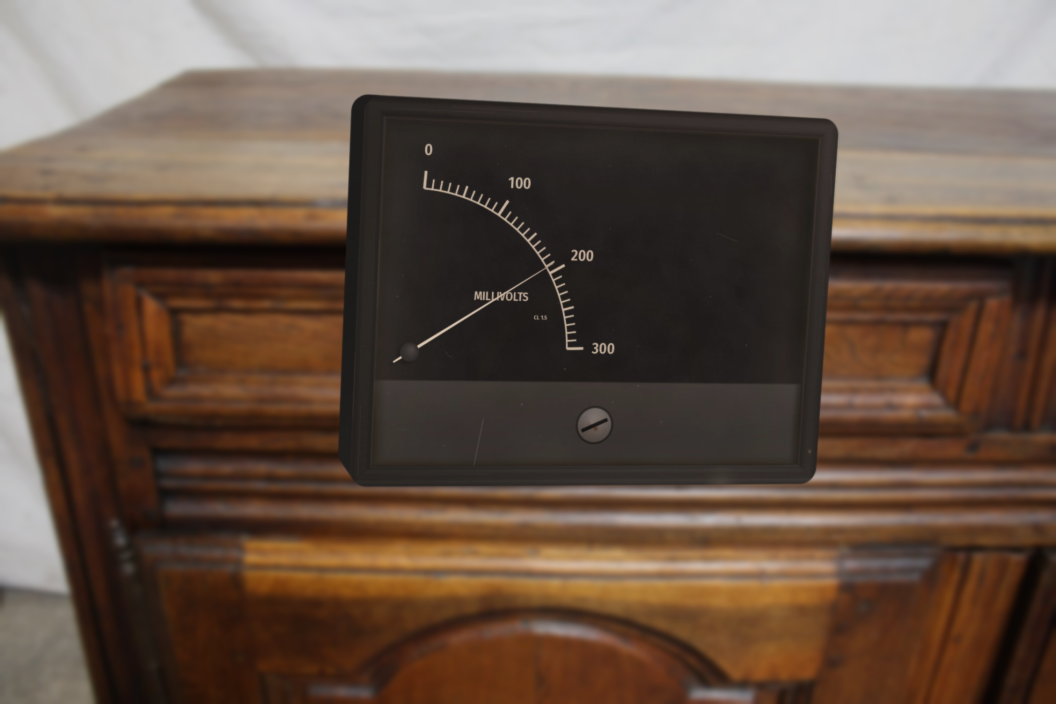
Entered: 190 mV
